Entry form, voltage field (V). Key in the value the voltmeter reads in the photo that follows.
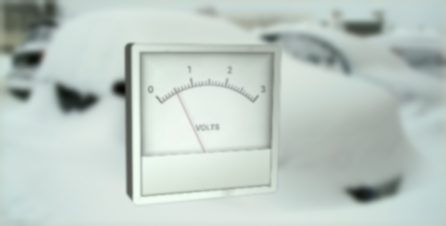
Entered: 0.5 V
